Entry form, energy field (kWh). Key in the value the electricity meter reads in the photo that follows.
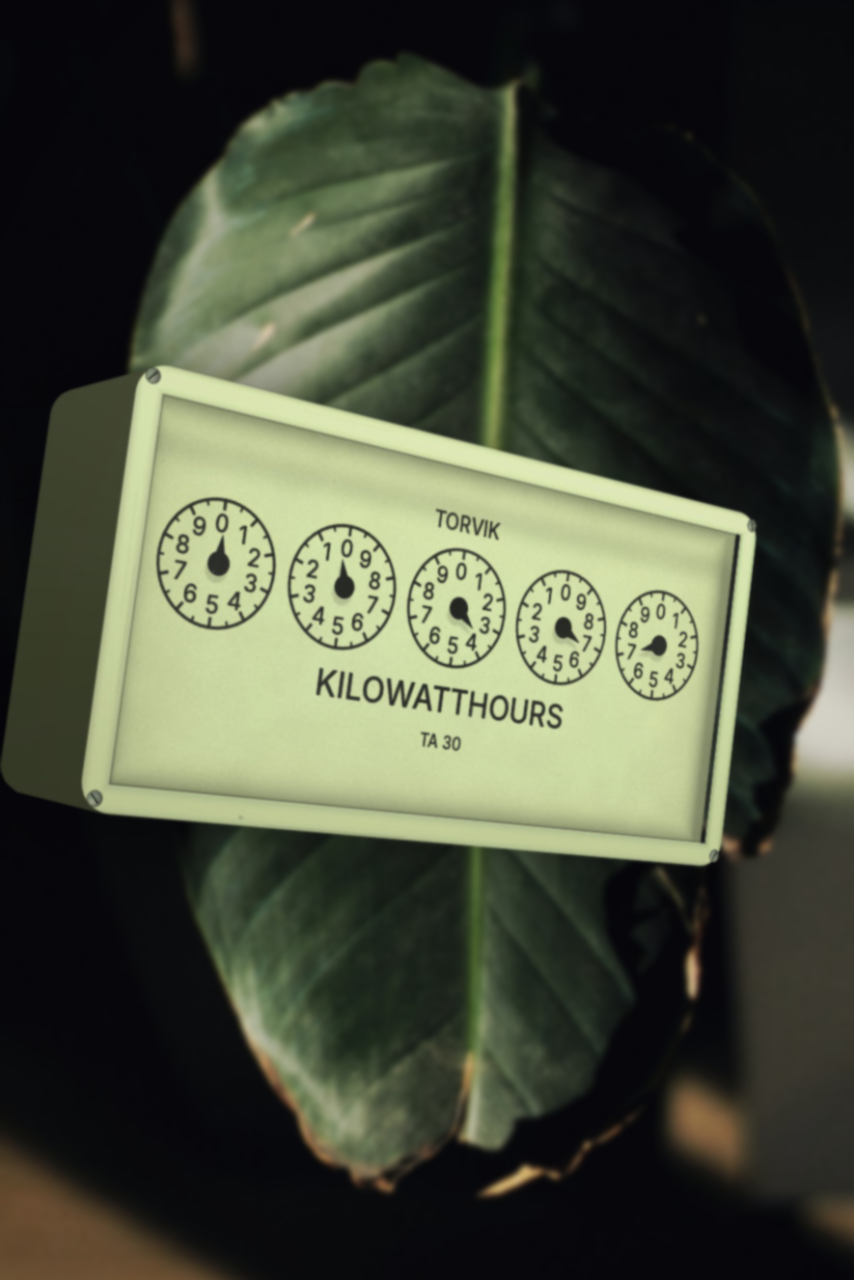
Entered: 367 kWh
